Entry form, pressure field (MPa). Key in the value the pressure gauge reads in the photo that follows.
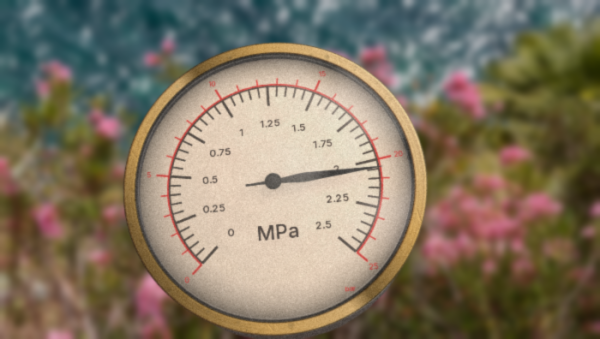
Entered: 2.05 MPa
